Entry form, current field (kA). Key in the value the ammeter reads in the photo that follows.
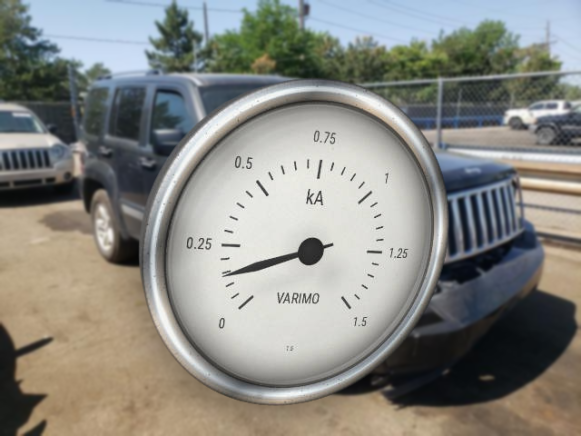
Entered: 0.15 kA
